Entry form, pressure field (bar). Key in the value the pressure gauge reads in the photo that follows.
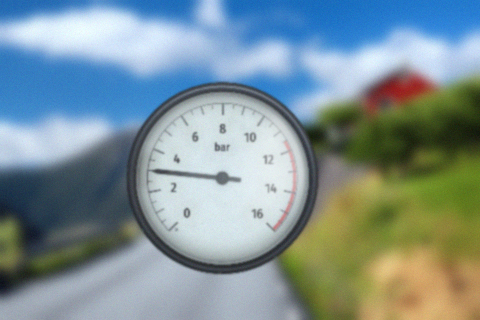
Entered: 3 bar
